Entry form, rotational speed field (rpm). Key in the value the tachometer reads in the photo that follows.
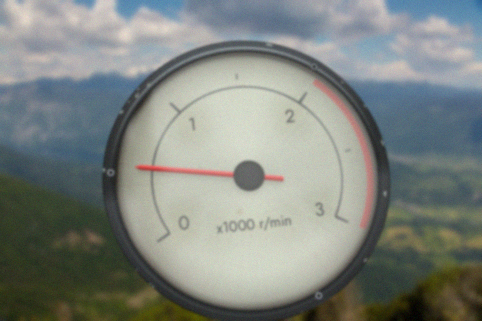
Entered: 500 rpm
